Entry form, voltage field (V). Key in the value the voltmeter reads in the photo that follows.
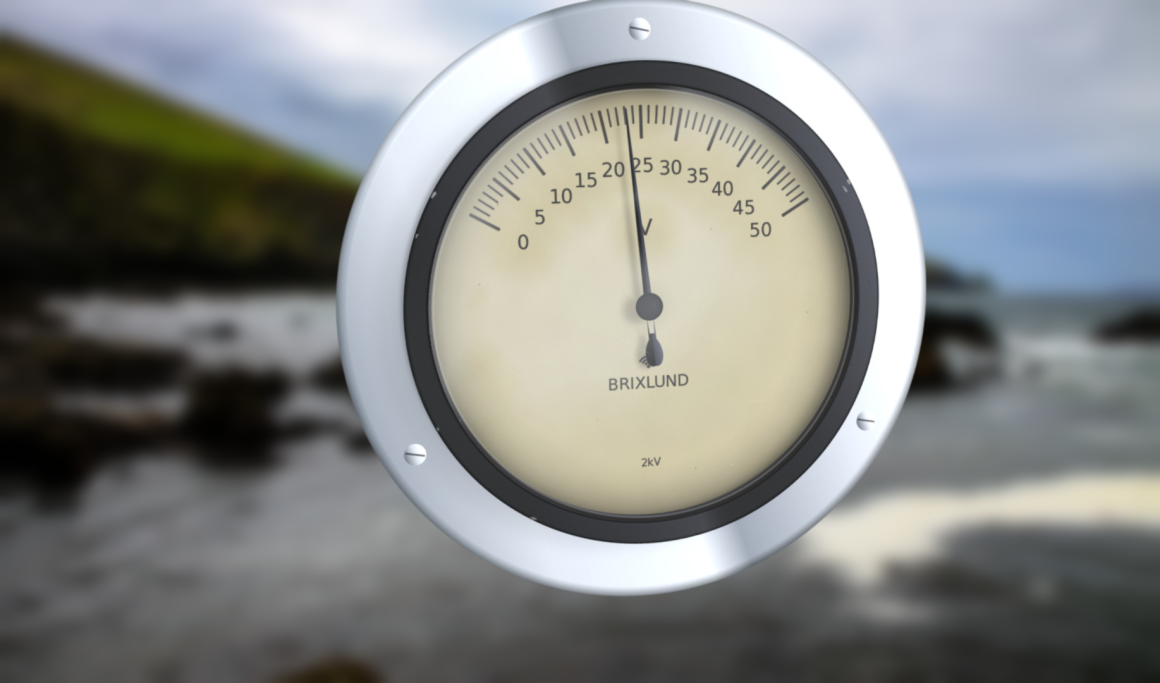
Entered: 23 V
